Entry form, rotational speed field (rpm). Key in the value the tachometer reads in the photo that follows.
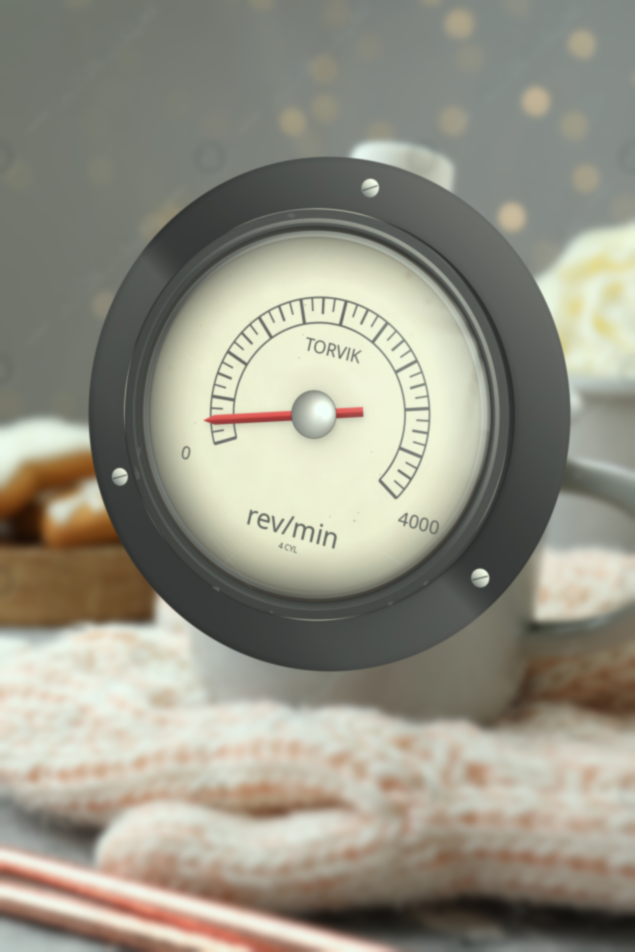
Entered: 200 rpm
